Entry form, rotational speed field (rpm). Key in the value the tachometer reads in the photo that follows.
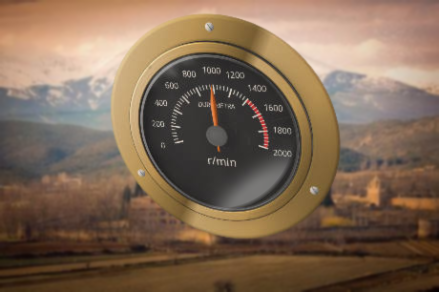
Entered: 1000 rpm
